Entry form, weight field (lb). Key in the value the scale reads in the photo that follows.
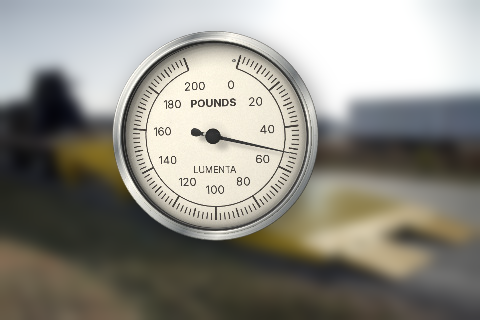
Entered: 52 lb
